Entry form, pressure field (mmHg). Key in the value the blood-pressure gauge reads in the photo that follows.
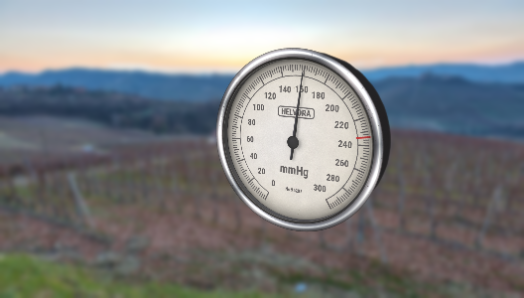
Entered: 160 mmHg
